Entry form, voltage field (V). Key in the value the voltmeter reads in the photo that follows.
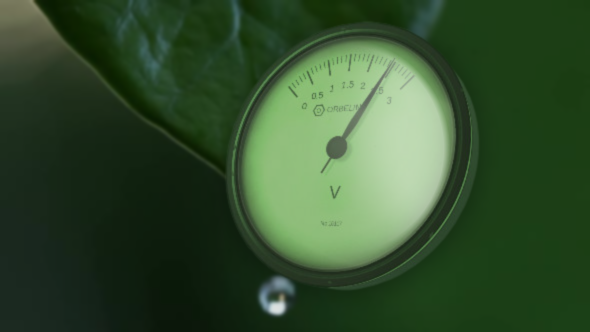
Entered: 2.5 V
